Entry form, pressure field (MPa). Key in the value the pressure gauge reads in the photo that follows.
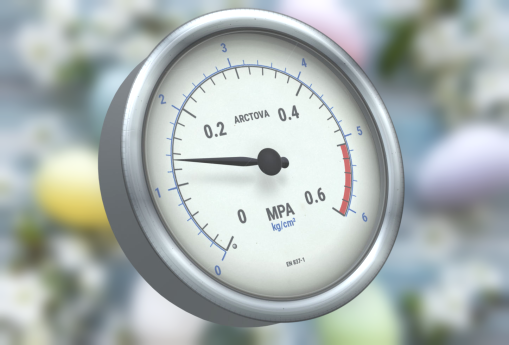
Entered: 0.13 MPa
